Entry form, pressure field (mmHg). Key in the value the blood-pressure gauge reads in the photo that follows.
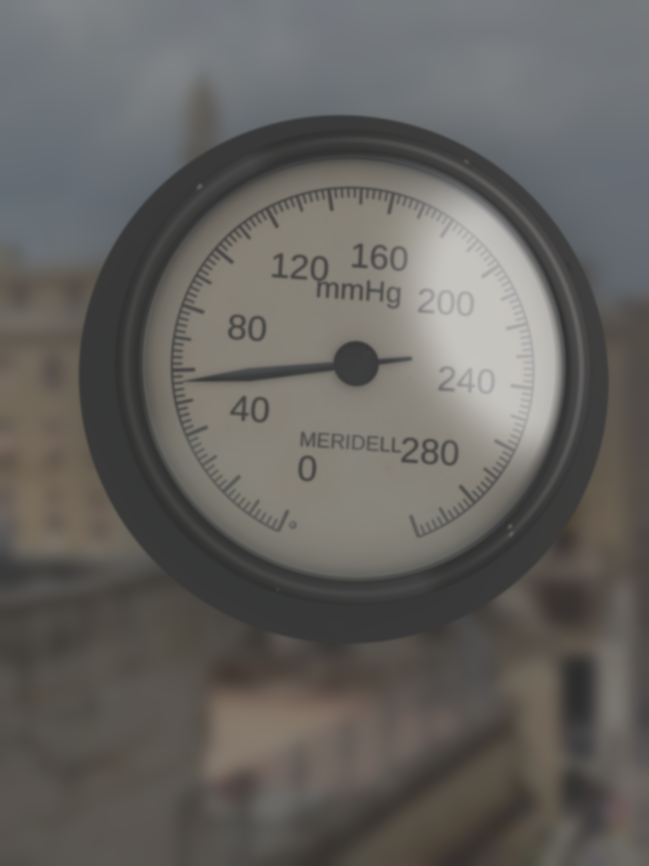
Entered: 56 mmHg
